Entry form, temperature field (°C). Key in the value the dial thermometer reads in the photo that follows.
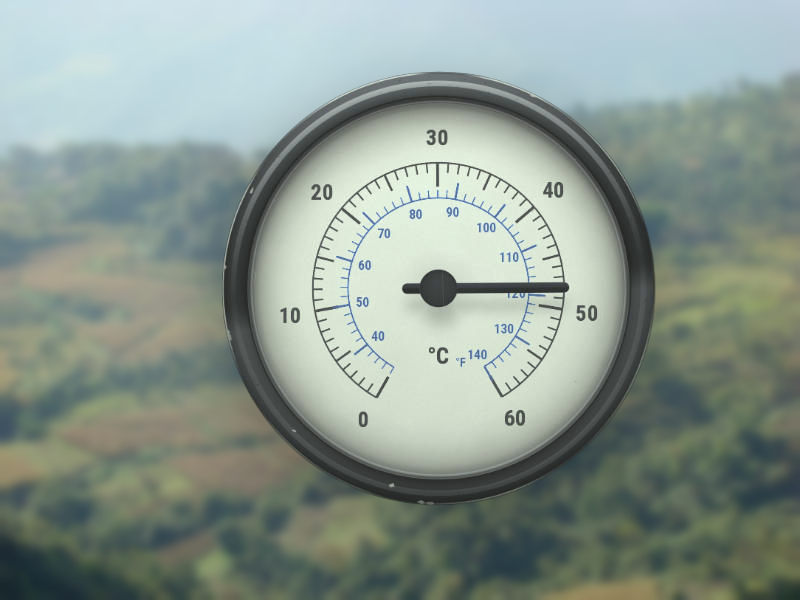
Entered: 48 °C
